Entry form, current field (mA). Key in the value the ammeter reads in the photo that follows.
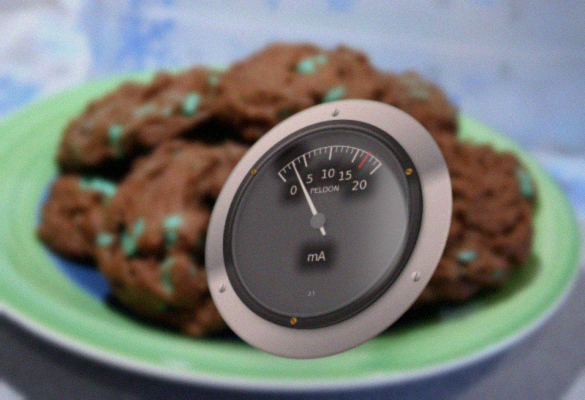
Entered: 3 mA
